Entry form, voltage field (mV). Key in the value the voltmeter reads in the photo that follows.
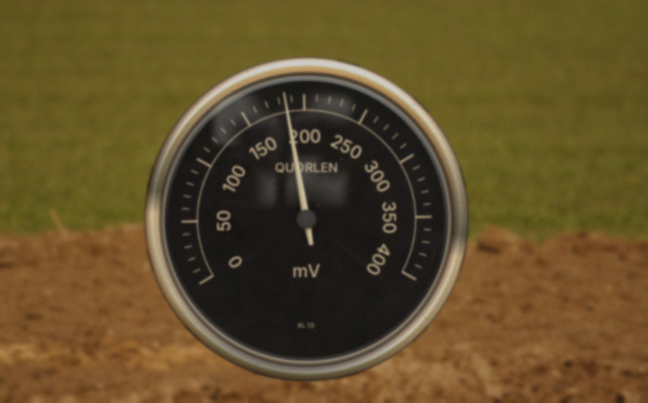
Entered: 185 mV
